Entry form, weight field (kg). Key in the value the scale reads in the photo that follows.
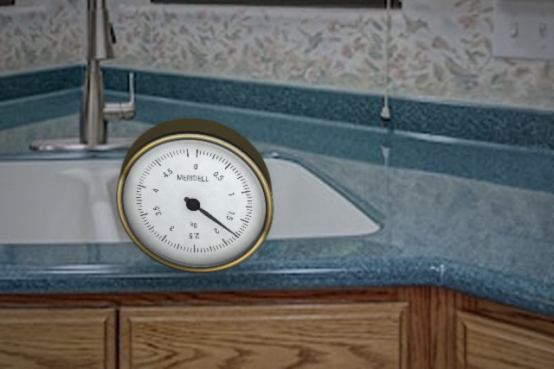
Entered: 1.75 kg
